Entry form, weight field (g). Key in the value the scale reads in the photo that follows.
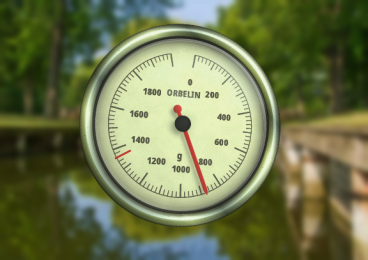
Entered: 880 g
